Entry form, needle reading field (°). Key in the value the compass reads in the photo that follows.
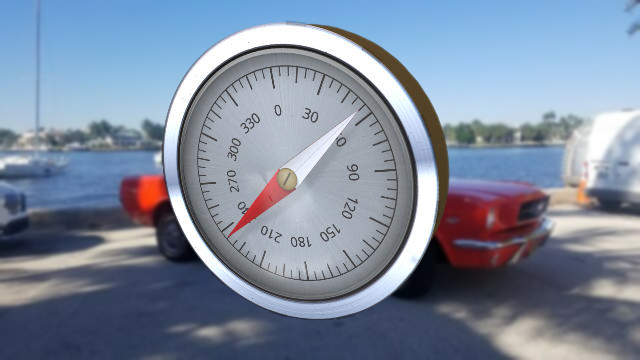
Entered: 235 °
